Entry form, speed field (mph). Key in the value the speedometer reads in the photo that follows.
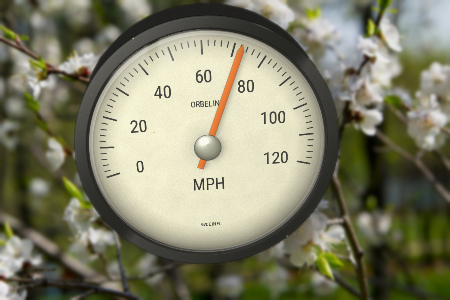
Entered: 72 mph
